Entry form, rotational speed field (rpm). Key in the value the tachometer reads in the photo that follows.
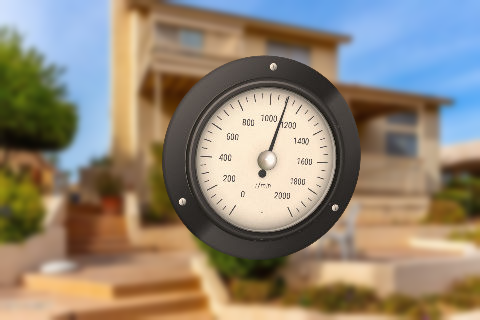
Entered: 1100 rpm
